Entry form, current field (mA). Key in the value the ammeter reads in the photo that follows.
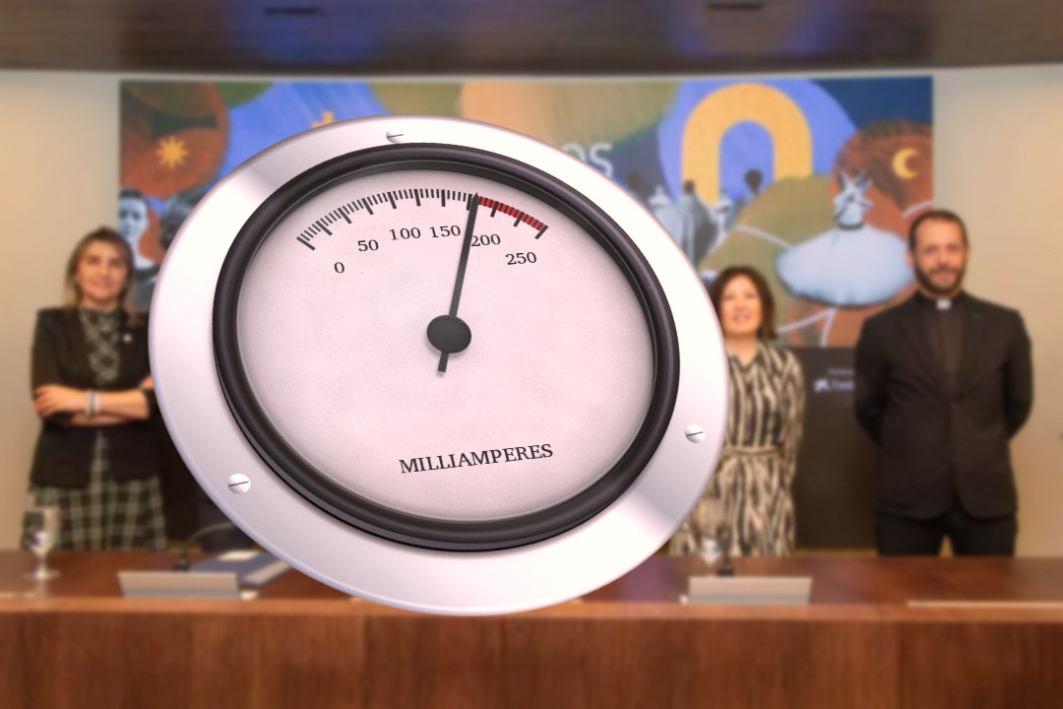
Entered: 180 mA
